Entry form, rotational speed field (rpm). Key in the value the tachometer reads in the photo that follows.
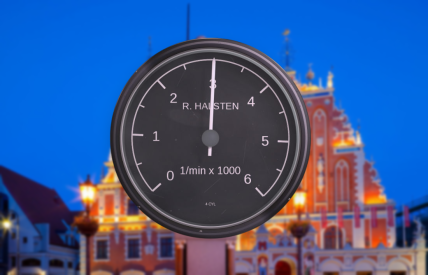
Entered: 3000 rpm
